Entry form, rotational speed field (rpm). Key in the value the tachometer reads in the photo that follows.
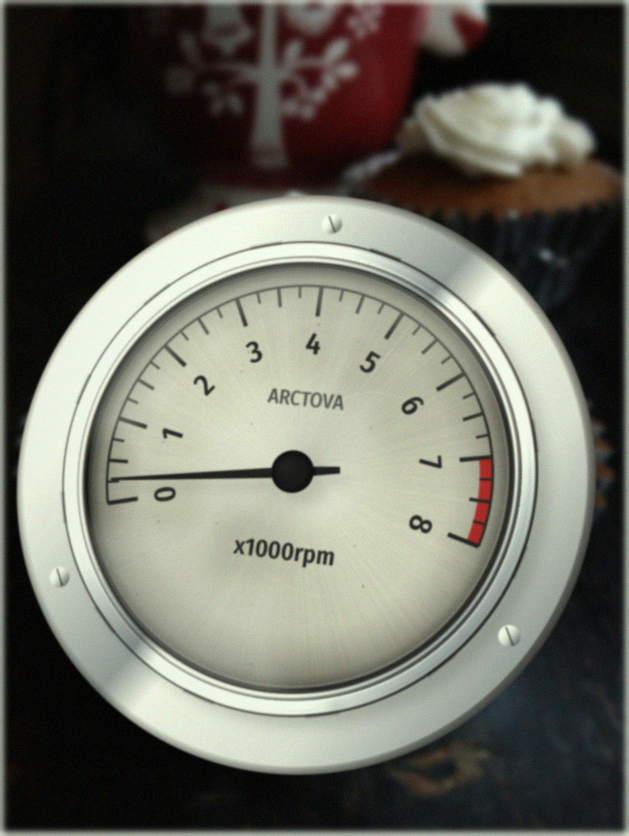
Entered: 250 rpm
